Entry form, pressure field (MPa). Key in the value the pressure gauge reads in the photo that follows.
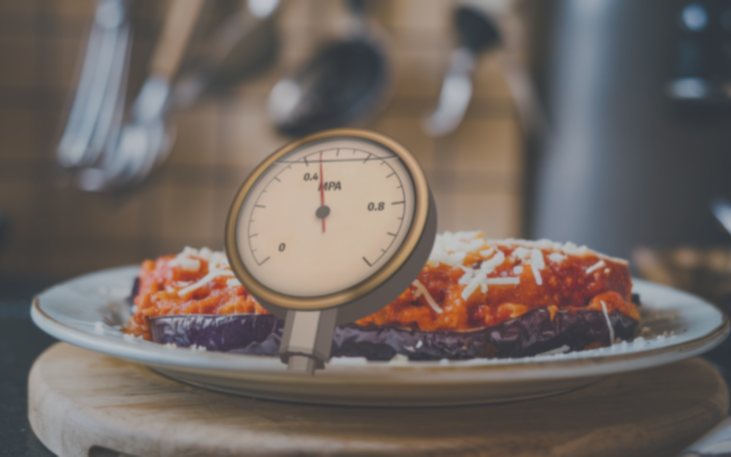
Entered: 0.45 MPa
